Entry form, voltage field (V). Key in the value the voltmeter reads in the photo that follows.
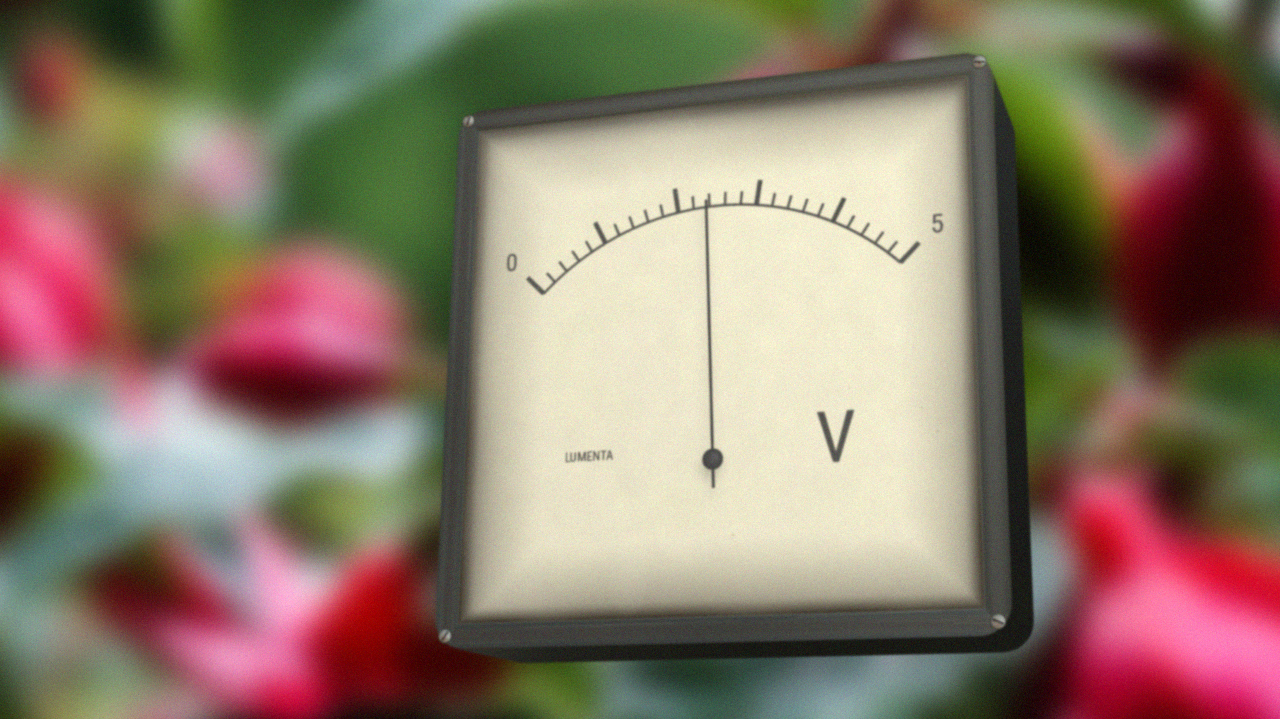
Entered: 2.4 V
